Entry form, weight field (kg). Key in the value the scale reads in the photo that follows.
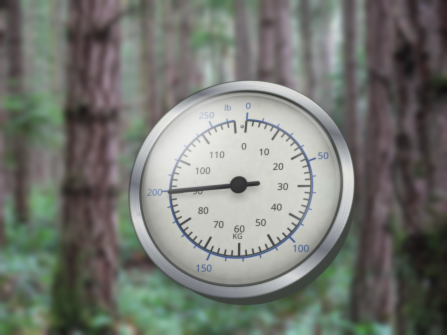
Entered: 90 kg
